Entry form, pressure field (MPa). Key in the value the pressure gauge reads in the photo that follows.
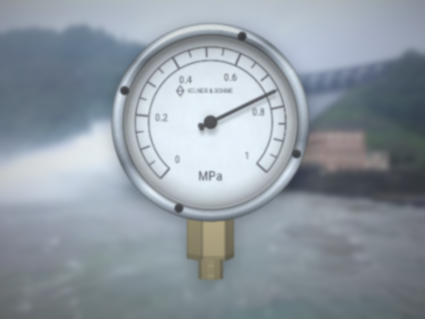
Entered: 0.75 MPa
